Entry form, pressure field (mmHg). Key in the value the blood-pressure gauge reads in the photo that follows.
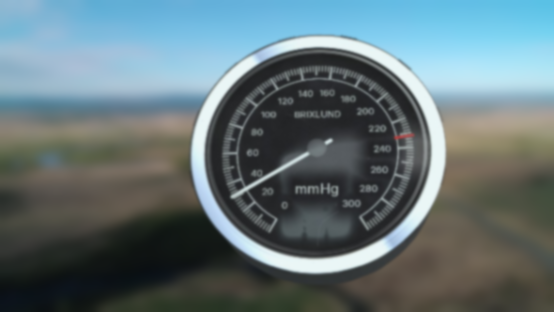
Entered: 30 mmHg
